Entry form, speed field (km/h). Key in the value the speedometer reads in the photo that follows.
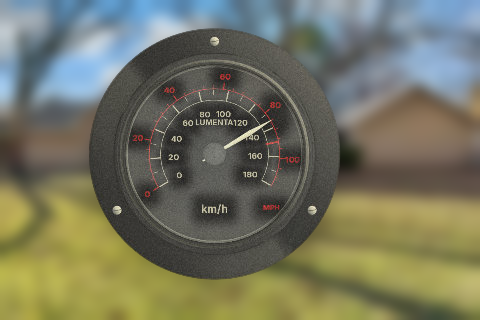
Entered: 135 km/h
